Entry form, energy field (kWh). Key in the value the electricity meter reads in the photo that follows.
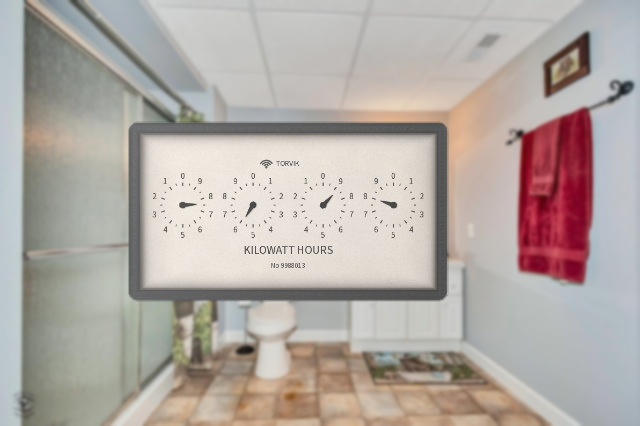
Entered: 7588 kWh
